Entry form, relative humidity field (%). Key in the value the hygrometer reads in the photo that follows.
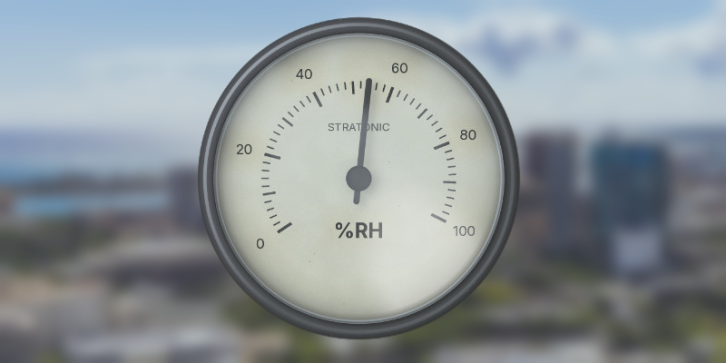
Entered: 54 %
